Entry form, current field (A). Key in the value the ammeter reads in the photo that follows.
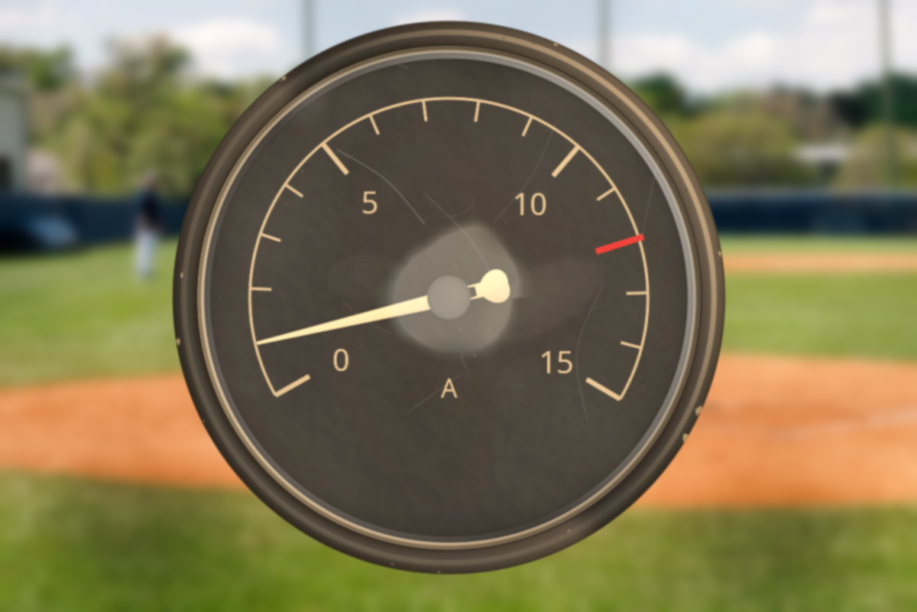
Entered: 1 A
